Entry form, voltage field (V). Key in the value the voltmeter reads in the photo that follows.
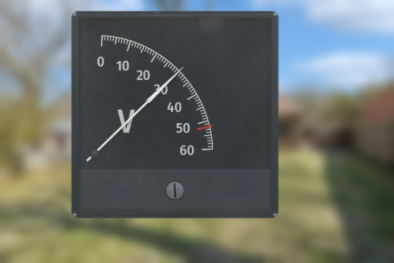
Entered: 30 V
